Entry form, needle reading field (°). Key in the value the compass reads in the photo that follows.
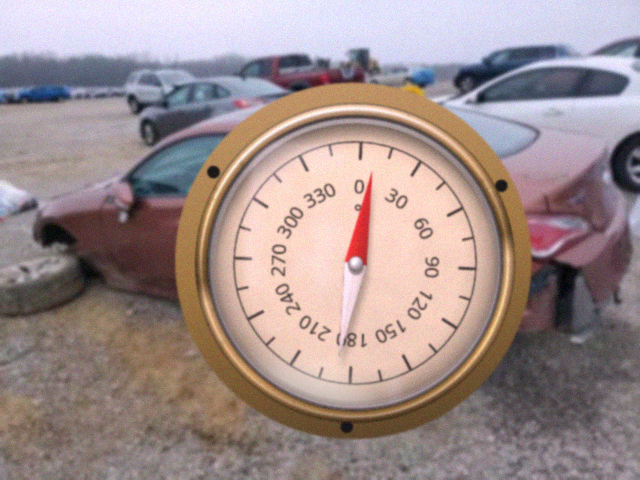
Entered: 7.5 °
